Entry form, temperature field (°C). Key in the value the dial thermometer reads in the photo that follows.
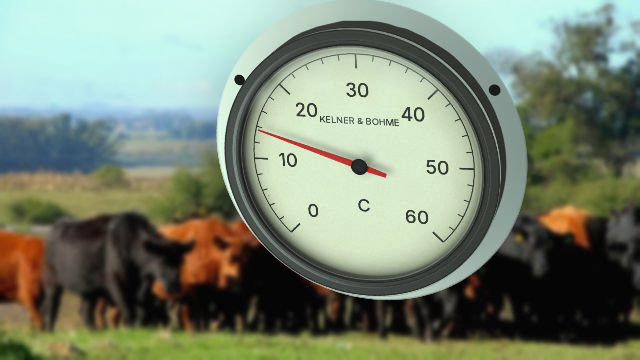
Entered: 14 °C
